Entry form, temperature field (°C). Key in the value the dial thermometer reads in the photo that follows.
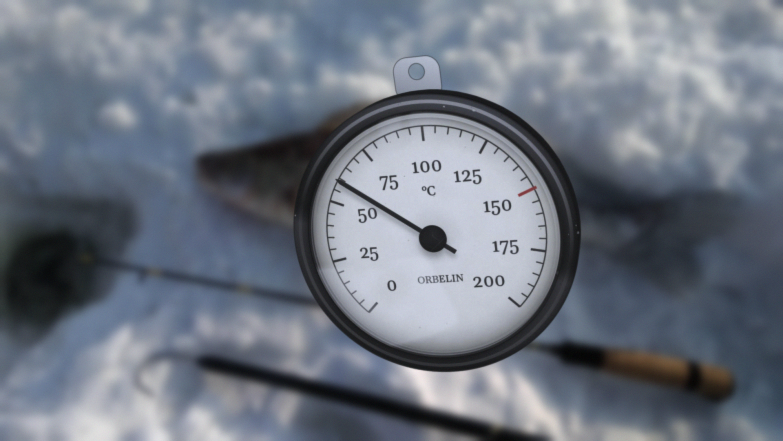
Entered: 60 °C
